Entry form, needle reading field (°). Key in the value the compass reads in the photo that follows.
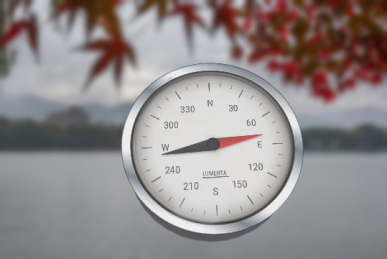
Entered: 80 °
